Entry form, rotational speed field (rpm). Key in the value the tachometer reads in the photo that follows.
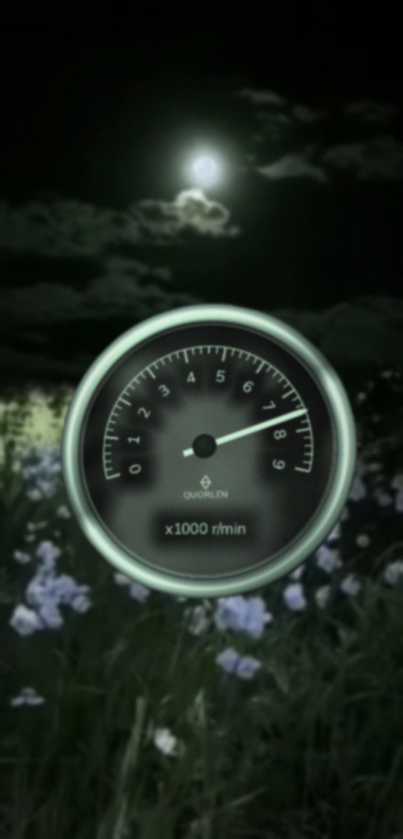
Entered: 7600 rpm
